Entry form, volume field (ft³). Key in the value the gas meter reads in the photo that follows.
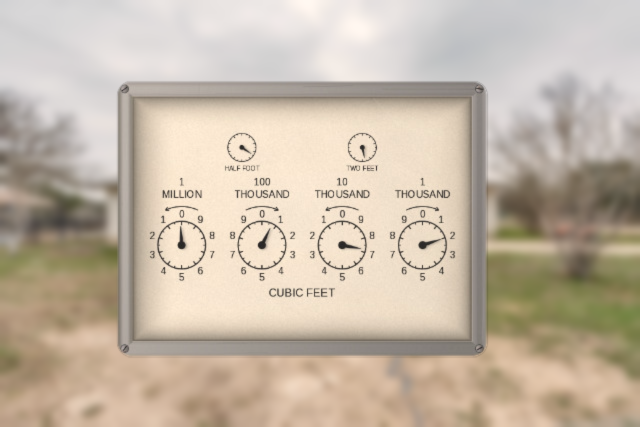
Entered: 7200 ft³
